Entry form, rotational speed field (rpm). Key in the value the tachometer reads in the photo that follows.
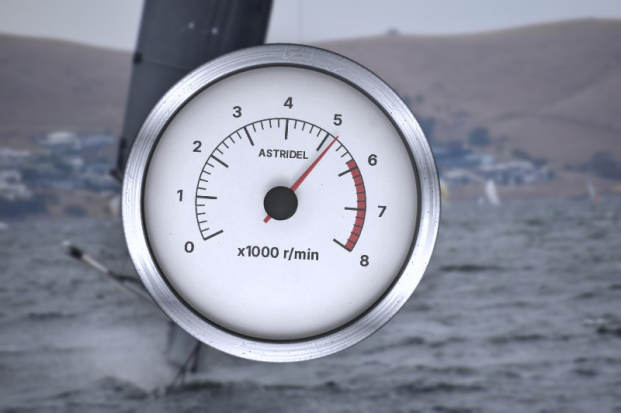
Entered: 5200 rpm
